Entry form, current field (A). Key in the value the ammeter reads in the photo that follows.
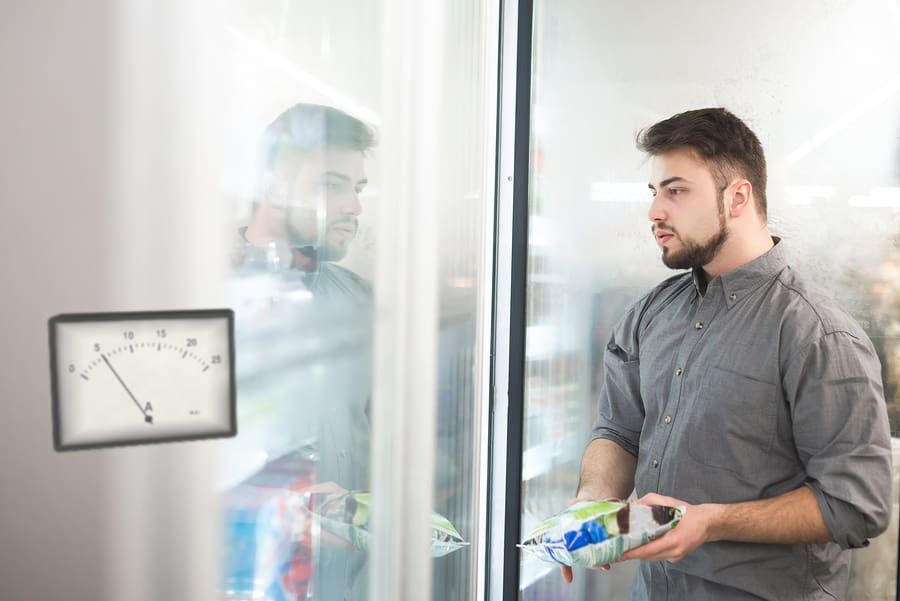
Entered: 5 A
